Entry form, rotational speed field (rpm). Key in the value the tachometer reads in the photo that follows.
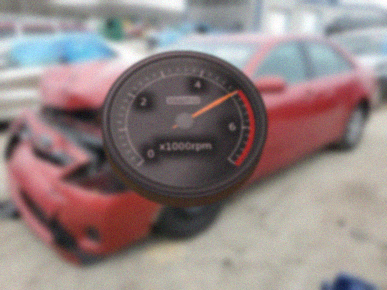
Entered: 5000 rpm
